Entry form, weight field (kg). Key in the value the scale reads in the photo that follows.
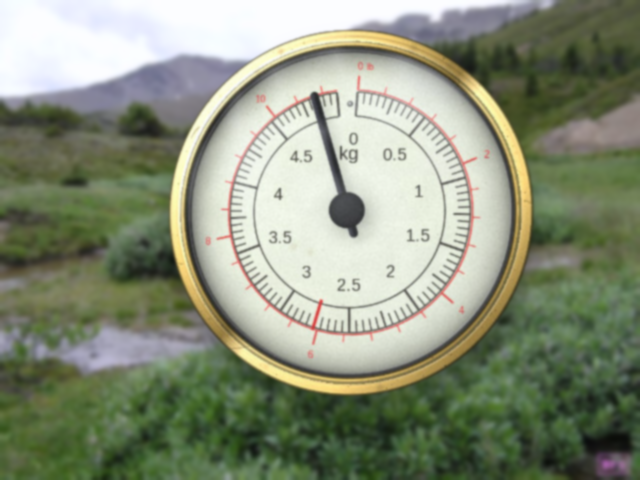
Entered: 4.85 kg
